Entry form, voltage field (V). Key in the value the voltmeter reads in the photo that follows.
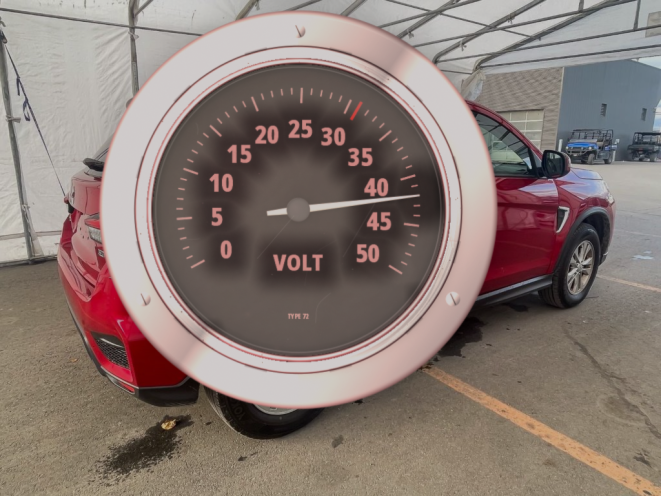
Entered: 42 V
